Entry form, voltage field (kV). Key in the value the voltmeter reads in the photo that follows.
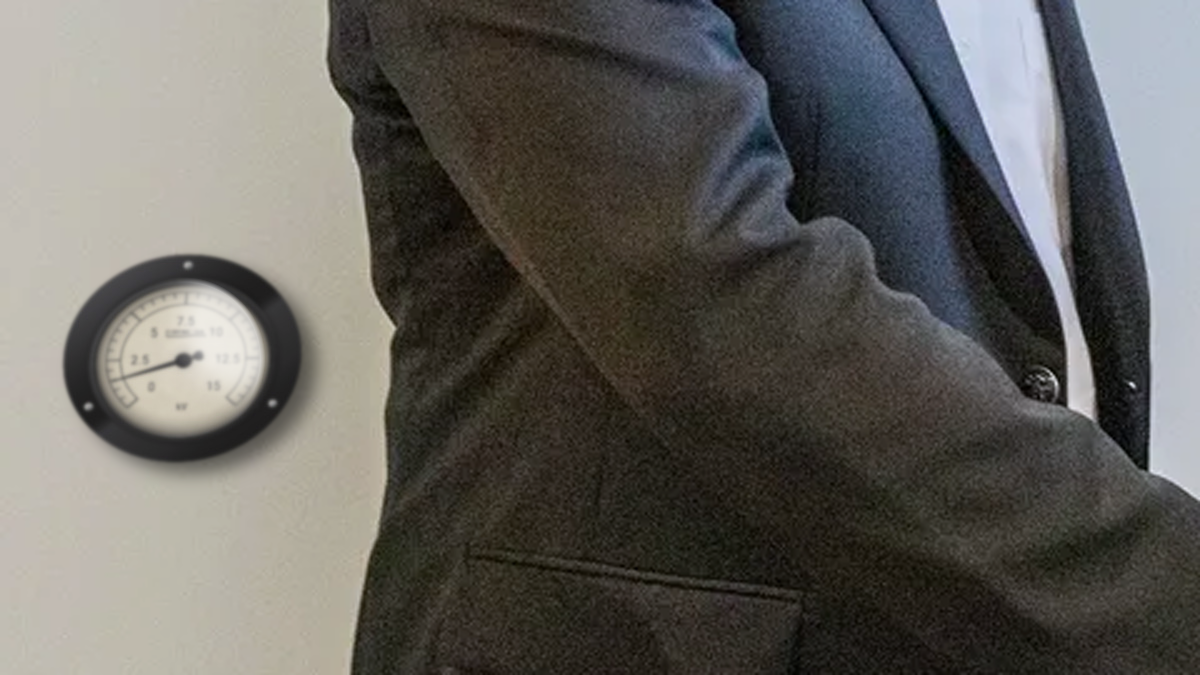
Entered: 1.5 kV
